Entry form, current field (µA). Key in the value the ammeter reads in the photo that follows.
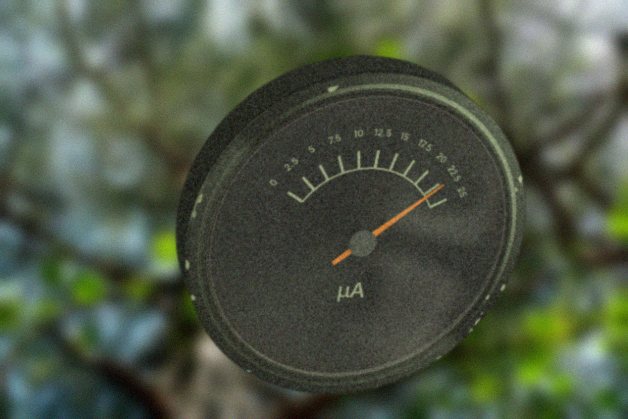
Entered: 22.5 µA
